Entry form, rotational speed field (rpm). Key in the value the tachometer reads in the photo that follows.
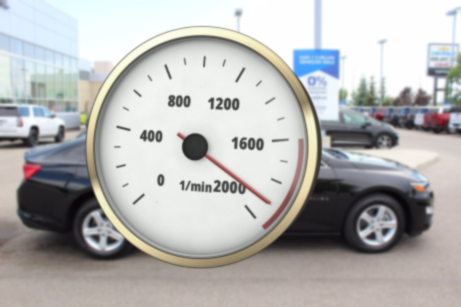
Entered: 1900 rpm
